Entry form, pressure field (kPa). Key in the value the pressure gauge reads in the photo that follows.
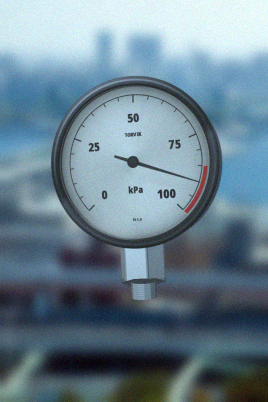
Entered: 90 kPa
